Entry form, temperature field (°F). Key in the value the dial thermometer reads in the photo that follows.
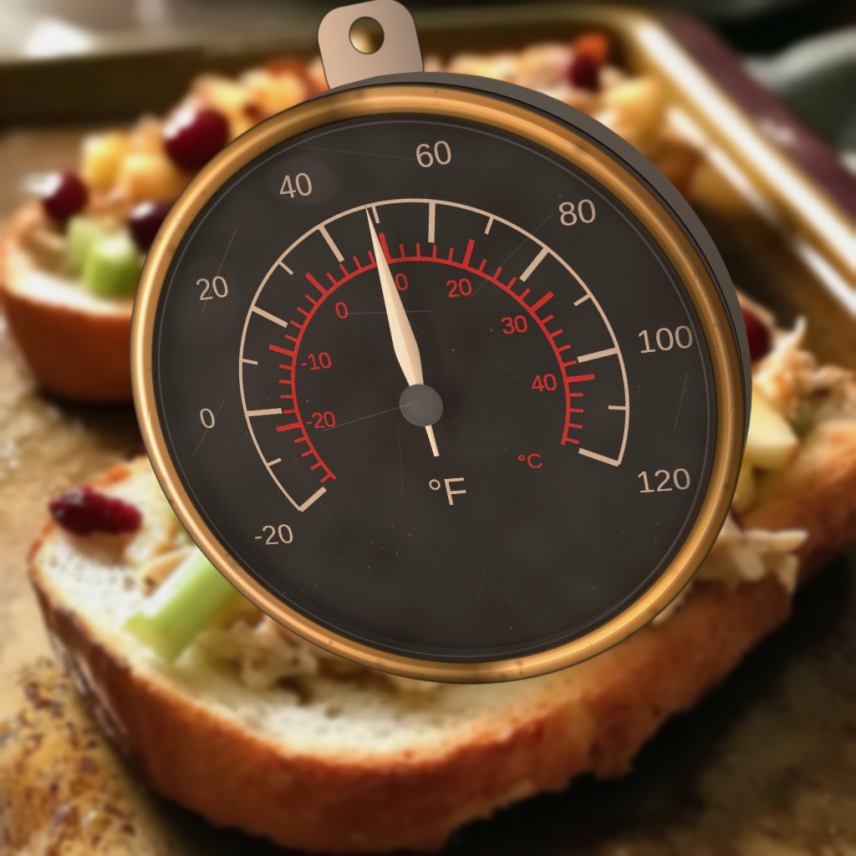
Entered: 50 °F
